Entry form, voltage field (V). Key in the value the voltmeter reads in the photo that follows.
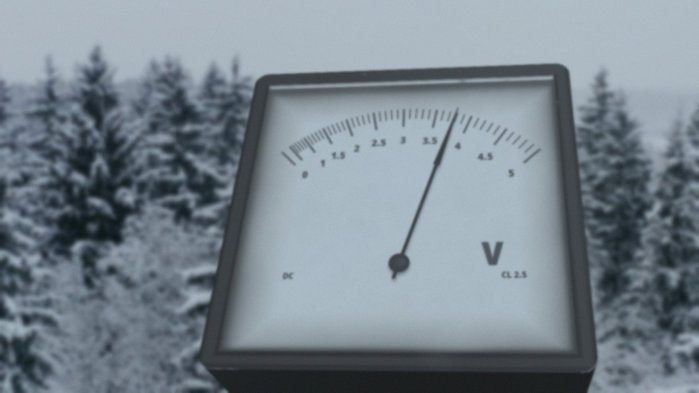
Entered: 3.8 V
